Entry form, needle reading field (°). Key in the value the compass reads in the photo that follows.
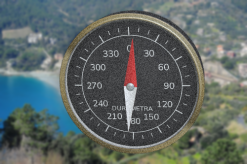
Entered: 5 °
